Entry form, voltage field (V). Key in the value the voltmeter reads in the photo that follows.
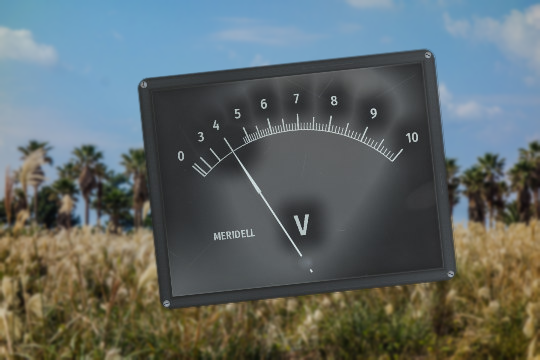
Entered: 4 V
